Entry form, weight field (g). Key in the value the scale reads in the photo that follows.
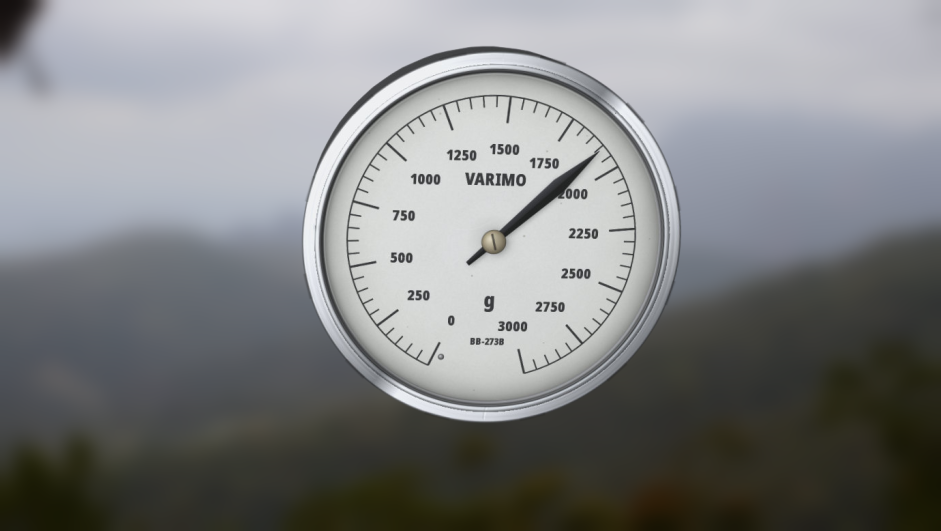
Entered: 1900 g
